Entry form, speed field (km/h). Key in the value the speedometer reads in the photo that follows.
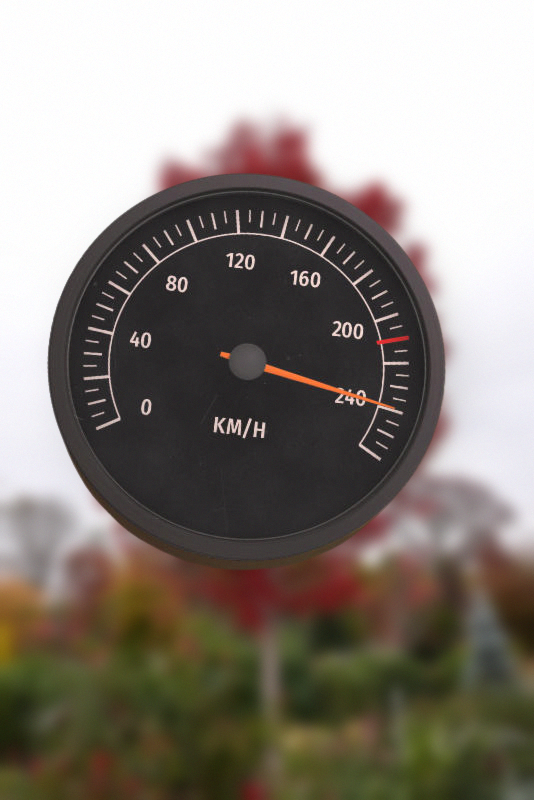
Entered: 240 km/h
